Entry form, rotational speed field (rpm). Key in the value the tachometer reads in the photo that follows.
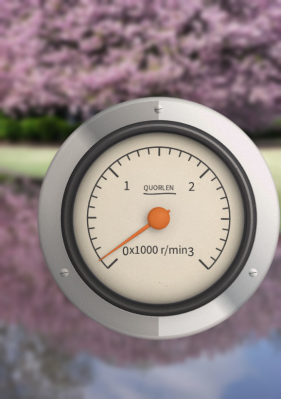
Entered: 100 rpm
